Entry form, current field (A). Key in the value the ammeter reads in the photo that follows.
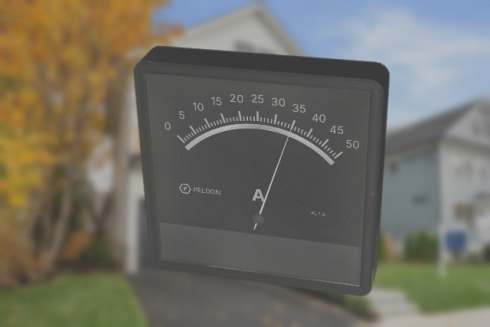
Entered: 35 A
